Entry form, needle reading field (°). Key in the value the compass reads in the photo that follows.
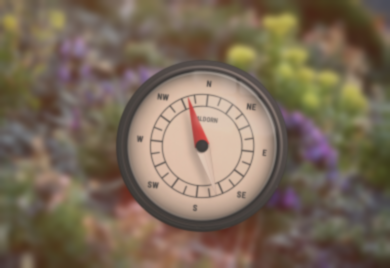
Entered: 337.5 °
